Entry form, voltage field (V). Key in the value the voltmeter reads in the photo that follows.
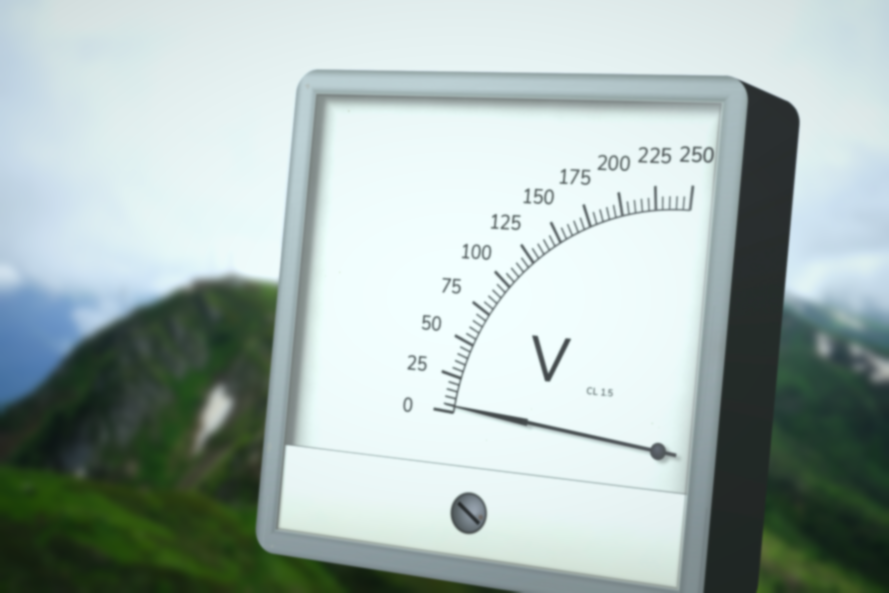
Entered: 5 V
